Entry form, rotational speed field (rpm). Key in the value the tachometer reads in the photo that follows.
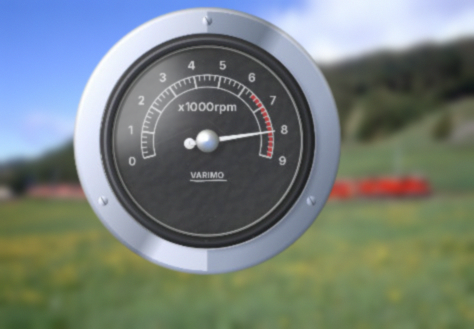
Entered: 8000 rpm
